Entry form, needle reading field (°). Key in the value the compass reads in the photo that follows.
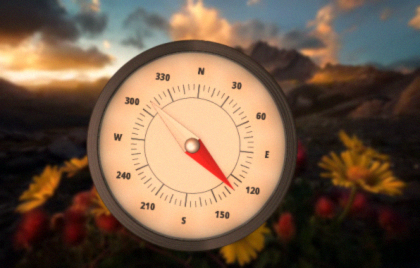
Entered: 130 °
